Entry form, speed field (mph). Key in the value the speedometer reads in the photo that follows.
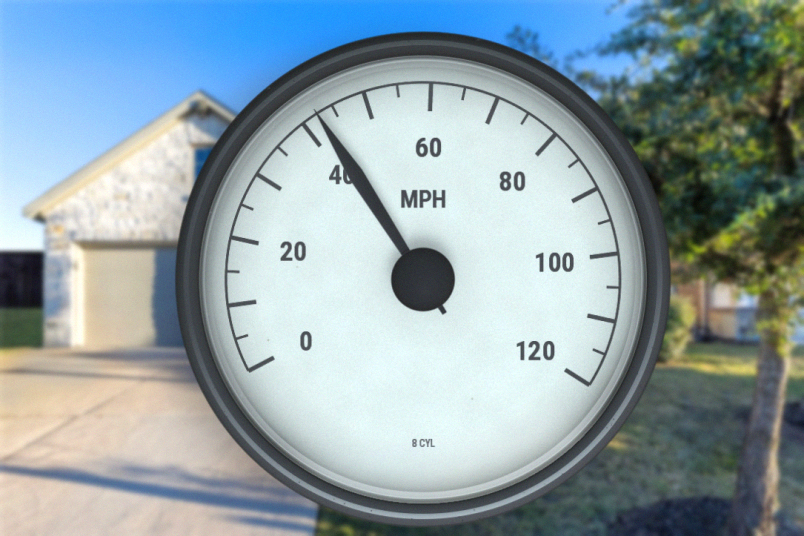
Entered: 42.5 mph
